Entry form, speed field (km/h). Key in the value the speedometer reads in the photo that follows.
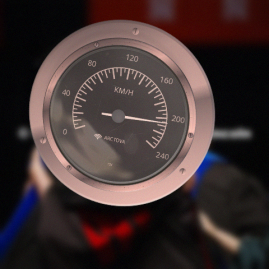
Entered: 205 km/h
